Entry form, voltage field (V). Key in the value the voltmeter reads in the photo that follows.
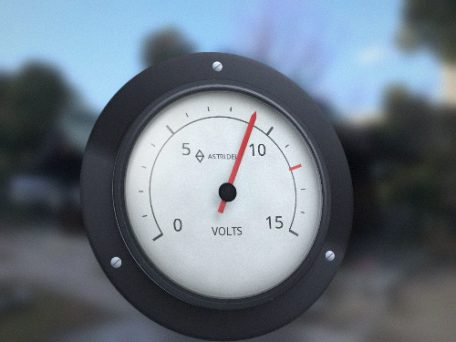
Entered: 9 V
